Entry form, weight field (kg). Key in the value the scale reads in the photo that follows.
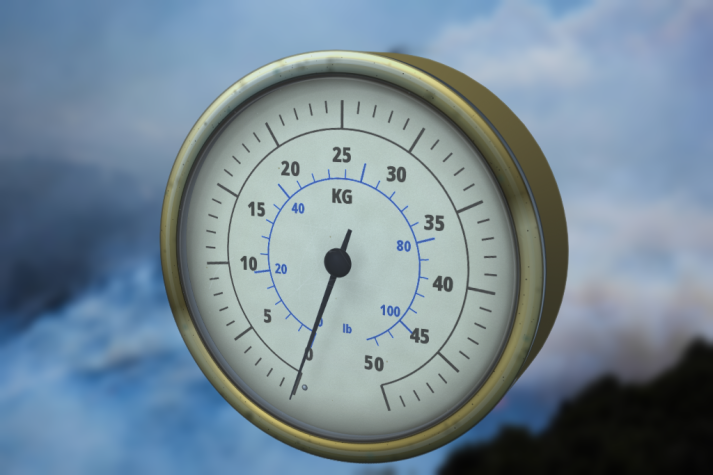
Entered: 0 kg
